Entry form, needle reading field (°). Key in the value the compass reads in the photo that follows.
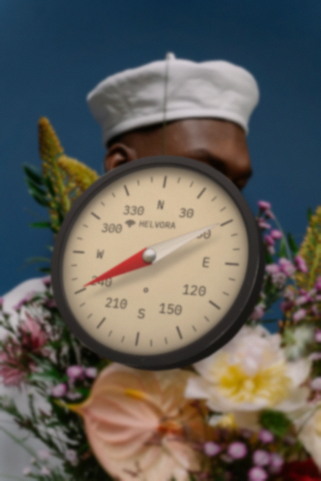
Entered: 240 °
